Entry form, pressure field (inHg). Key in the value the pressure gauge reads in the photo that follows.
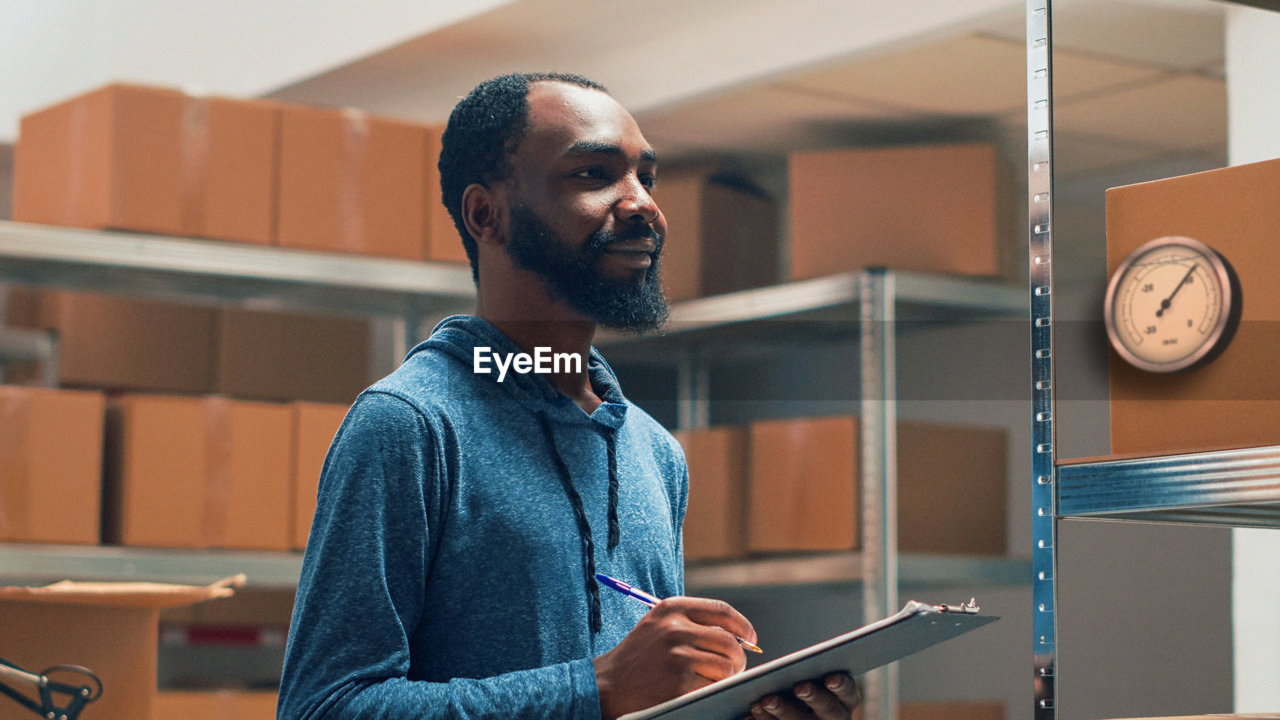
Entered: -10 inHg
